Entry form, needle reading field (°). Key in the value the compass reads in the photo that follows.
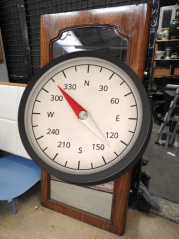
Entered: 315 °
